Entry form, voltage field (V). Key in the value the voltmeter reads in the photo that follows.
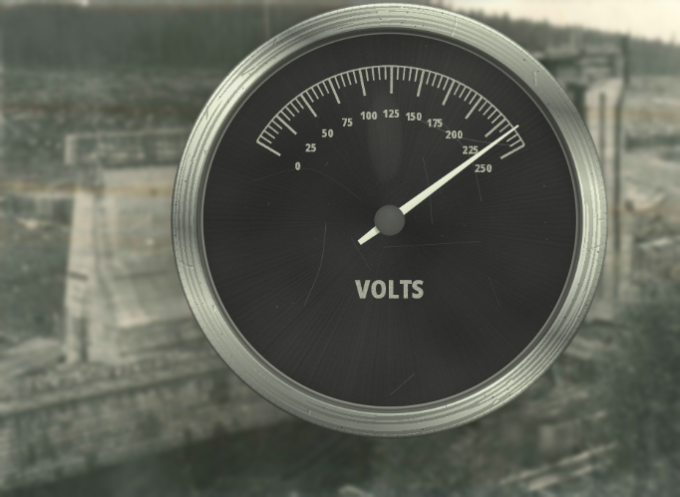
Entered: 235 V
